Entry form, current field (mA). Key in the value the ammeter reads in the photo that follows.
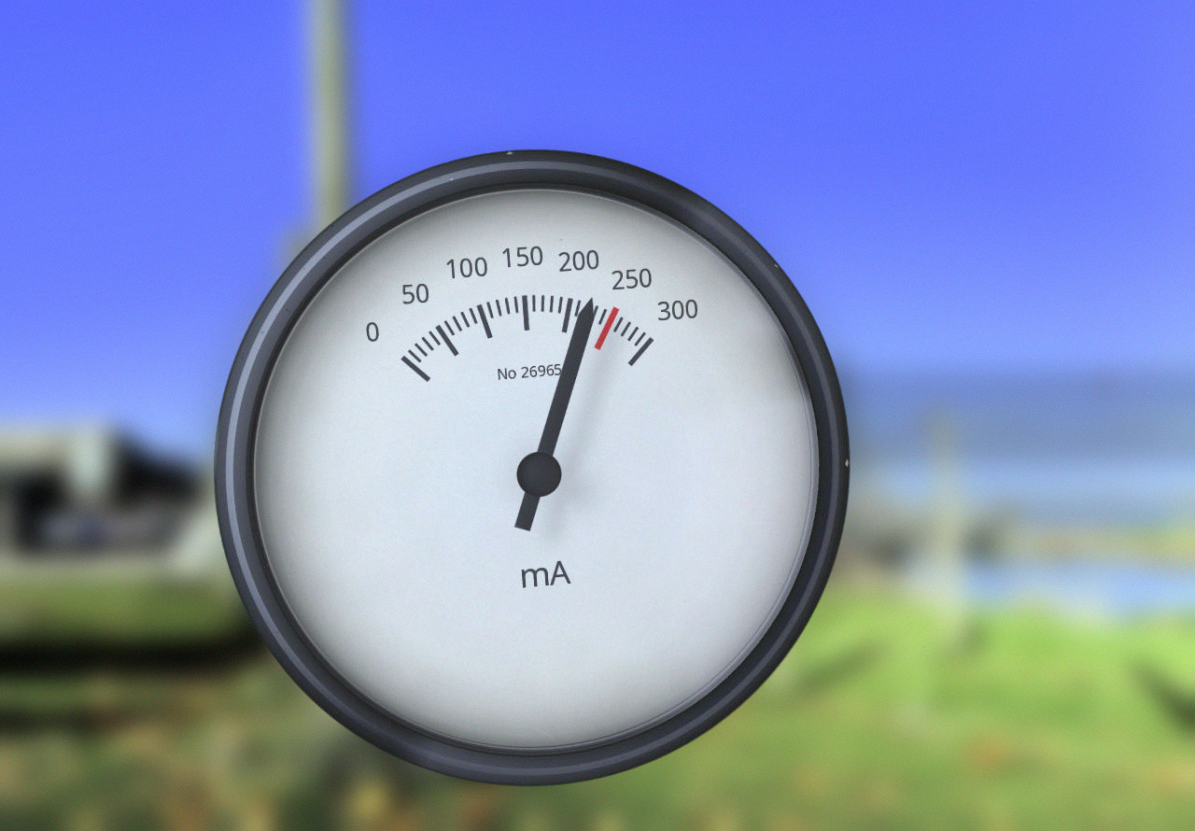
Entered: 220 mA
